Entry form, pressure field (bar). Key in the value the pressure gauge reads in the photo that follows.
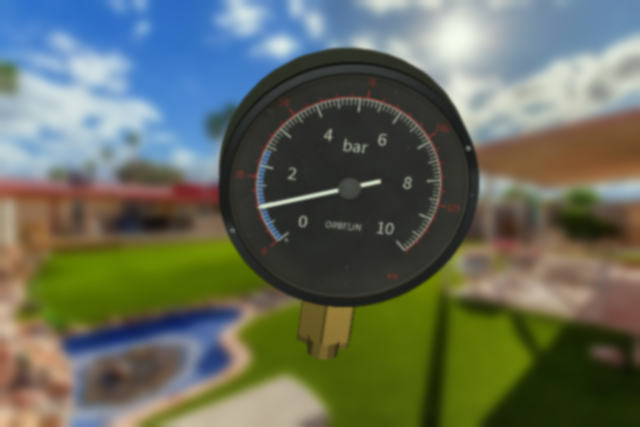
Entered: 1 bar
